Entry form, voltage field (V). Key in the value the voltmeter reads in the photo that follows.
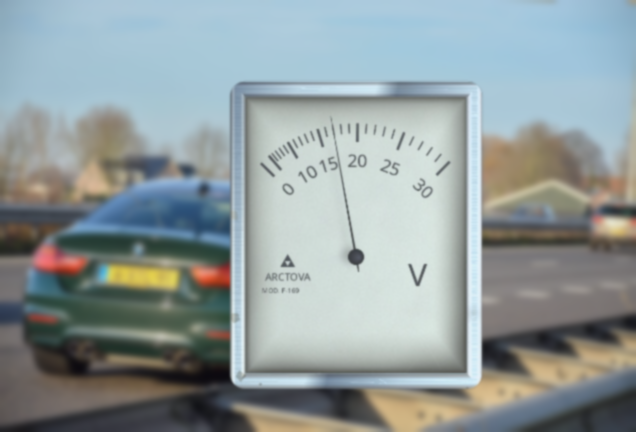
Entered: 17 V
